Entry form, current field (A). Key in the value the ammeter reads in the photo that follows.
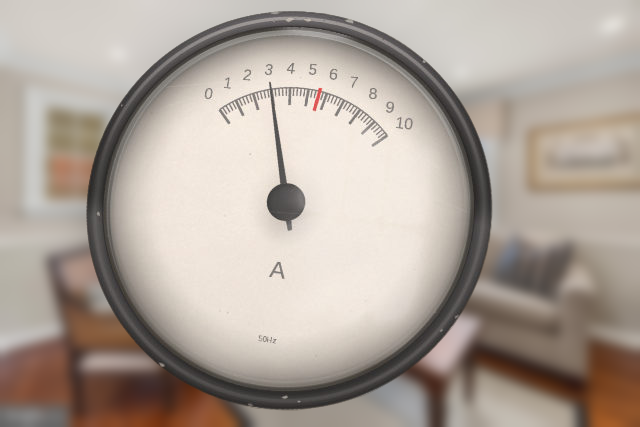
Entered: 3 A
